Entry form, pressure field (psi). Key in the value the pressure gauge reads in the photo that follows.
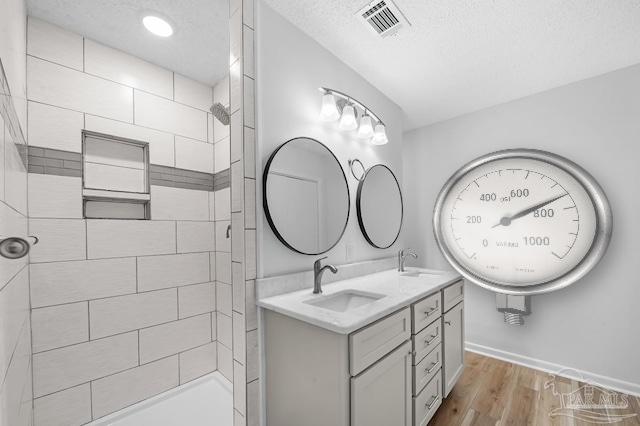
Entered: 750 psi
